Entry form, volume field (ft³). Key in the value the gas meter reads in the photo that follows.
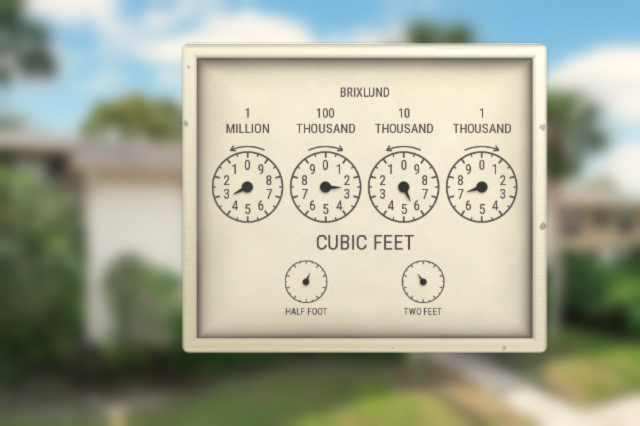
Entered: 325700 ft³
